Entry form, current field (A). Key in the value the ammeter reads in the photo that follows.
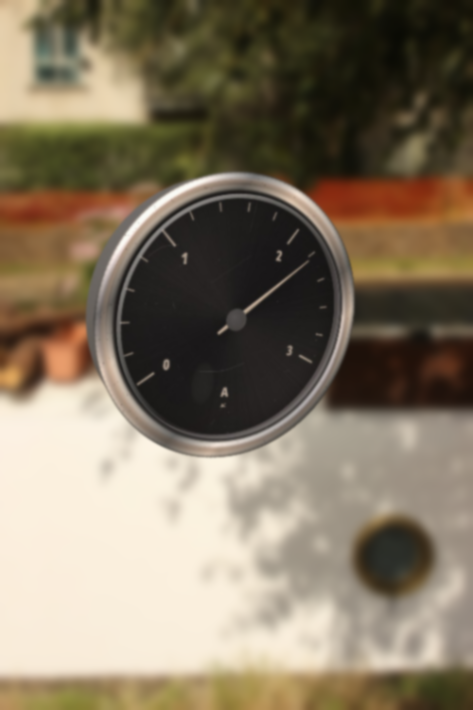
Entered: 2.2 A
